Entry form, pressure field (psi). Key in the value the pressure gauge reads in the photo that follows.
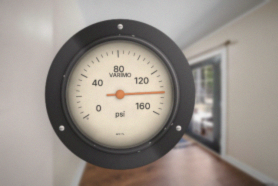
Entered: 140 psi
